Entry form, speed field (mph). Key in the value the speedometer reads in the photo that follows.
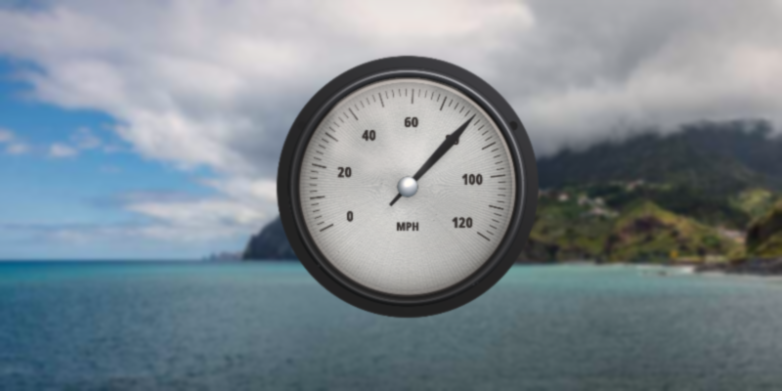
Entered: 80 mph
